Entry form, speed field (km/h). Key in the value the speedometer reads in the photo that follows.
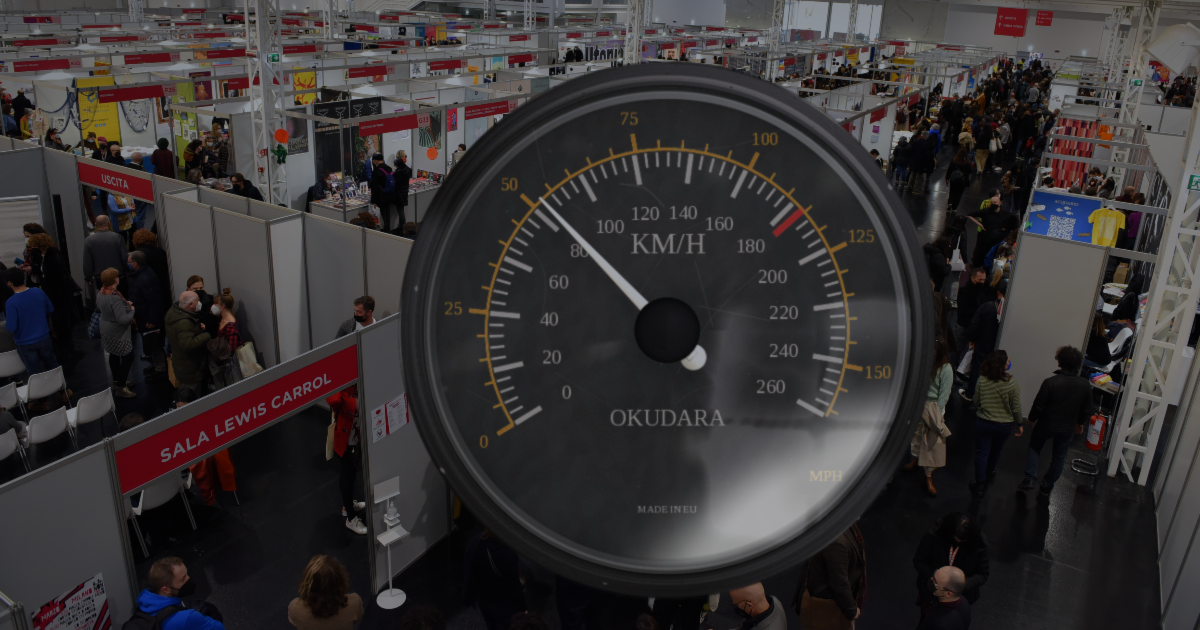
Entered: 84 km/h
